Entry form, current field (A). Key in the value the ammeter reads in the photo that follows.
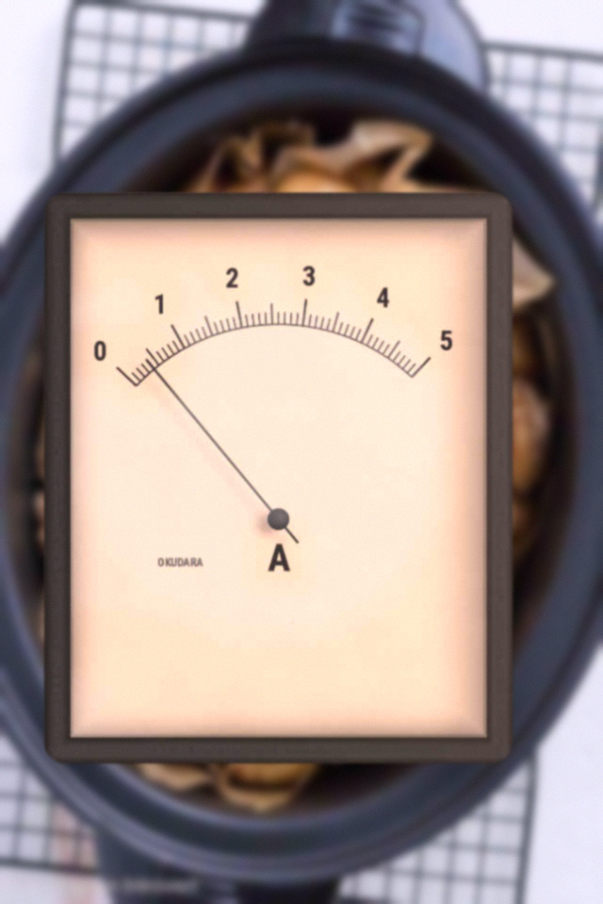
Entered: 0.4 A
